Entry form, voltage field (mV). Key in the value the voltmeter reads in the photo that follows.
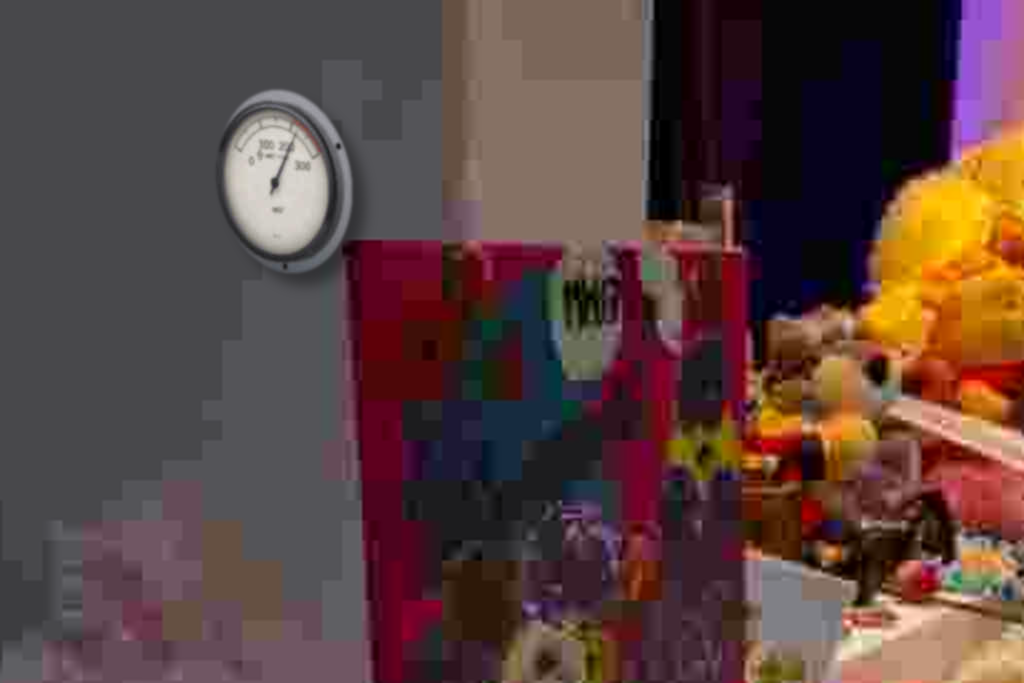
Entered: 225 mV
